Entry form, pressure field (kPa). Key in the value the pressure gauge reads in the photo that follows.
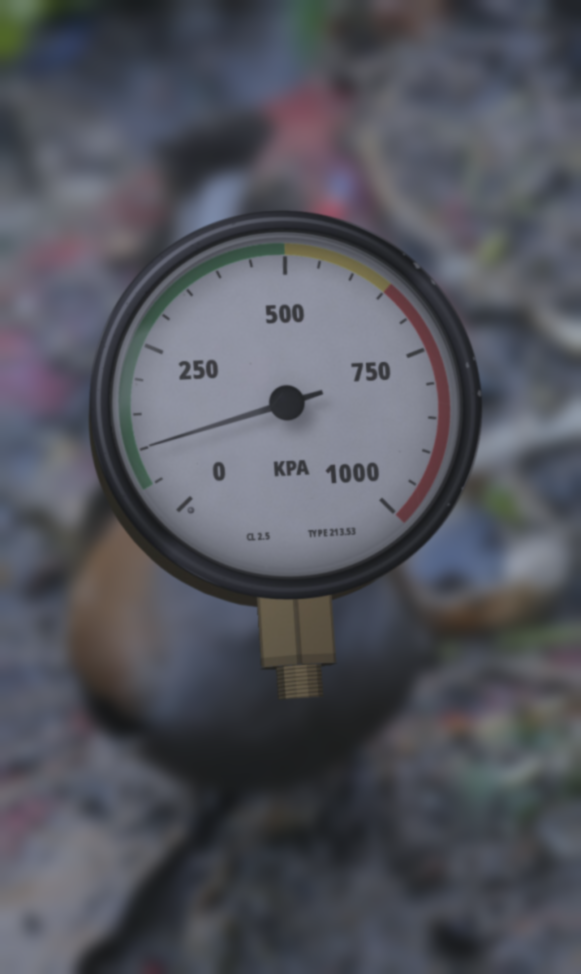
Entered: 100 kPa
